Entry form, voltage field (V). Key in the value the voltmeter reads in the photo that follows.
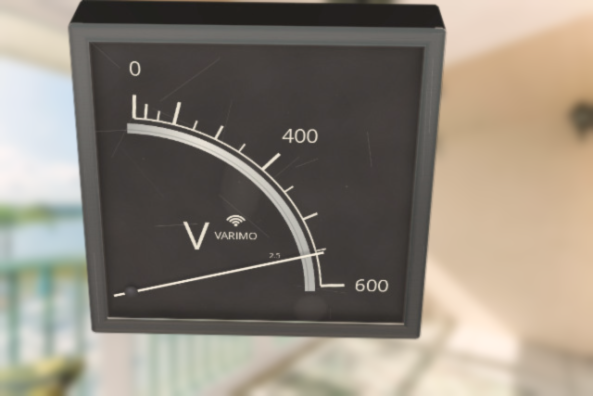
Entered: 550 V
